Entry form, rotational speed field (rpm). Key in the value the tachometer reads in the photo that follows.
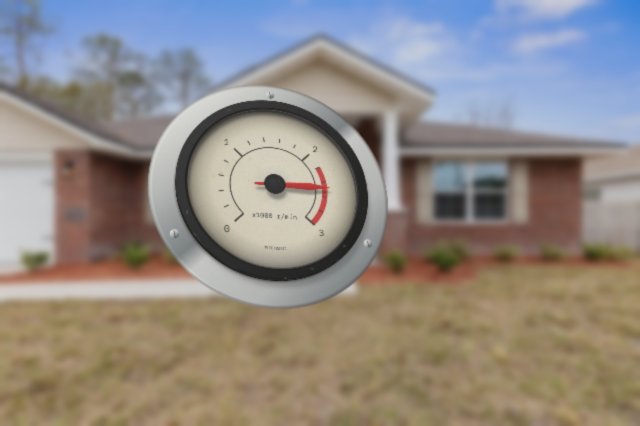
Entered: 2500 rpm
